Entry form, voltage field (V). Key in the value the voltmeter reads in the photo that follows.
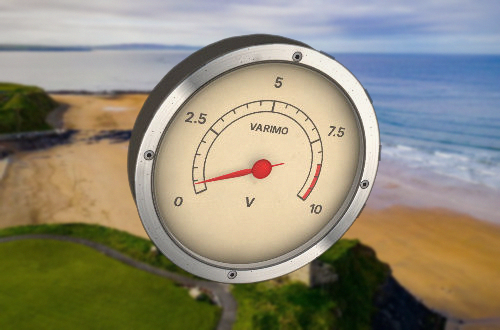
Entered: 0.5 V
